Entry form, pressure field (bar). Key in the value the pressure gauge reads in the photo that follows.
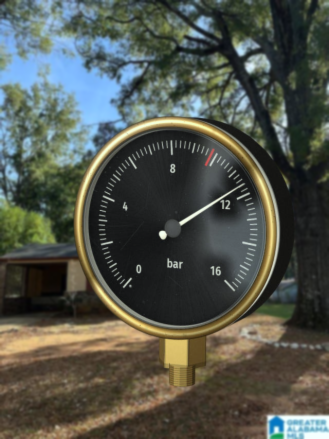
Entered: 11.6 bar
